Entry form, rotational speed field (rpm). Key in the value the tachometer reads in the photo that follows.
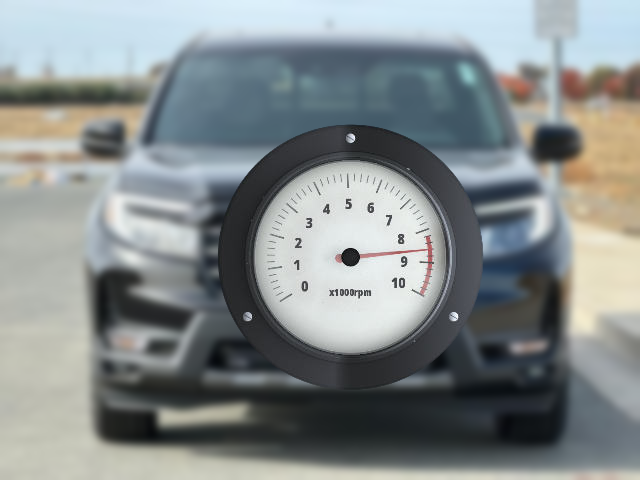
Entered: 8600 rpm
